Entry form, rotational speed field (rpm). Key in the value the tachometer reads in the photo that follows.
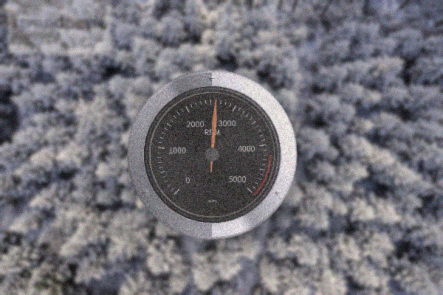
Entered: 2600 rpm
